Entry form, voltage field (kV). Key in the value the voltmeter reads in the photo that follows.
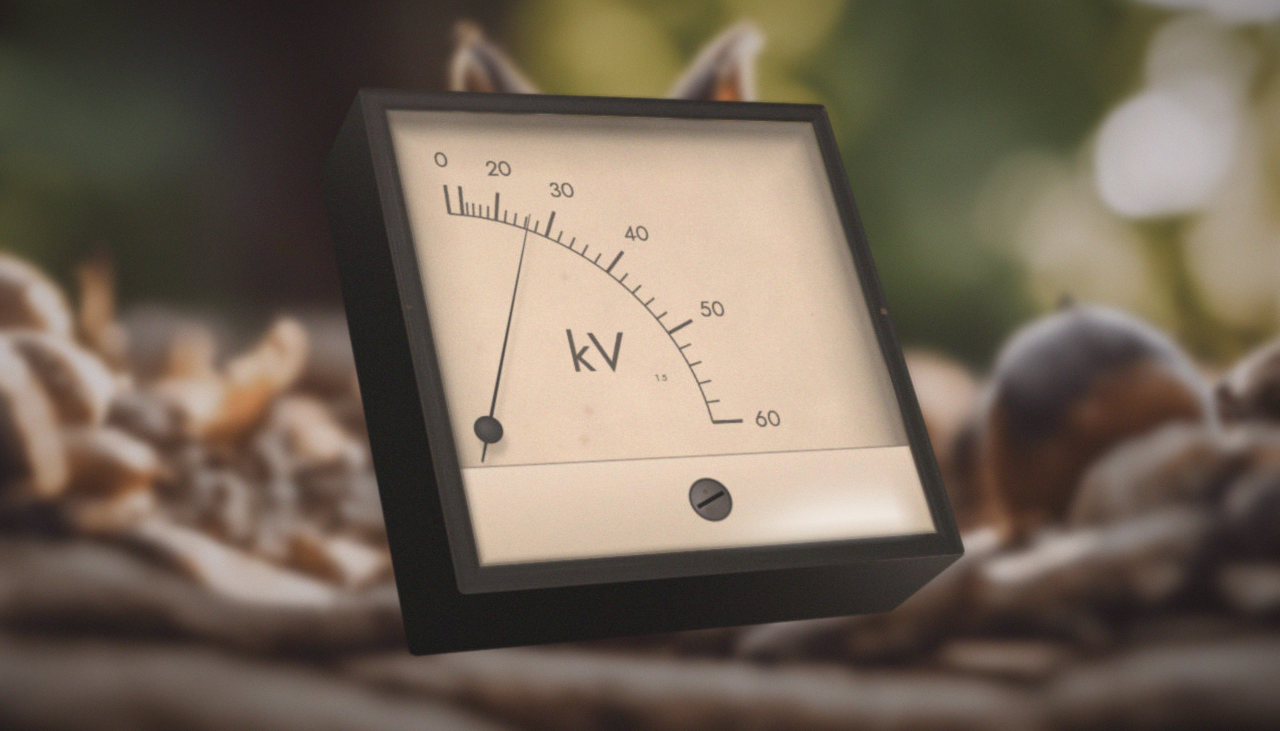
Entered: 26 kV
